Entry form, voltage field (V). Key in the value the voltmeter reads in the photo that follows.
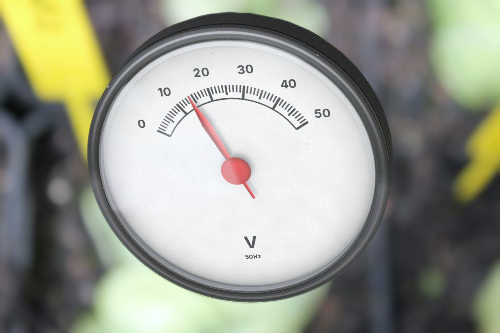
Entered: 15 V
